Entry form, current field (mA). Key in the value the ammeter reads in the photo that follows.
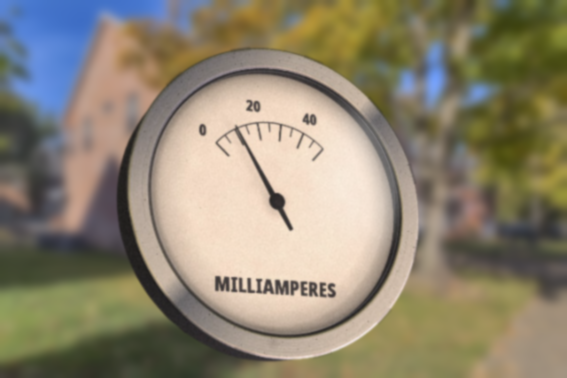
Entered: 10 mA
